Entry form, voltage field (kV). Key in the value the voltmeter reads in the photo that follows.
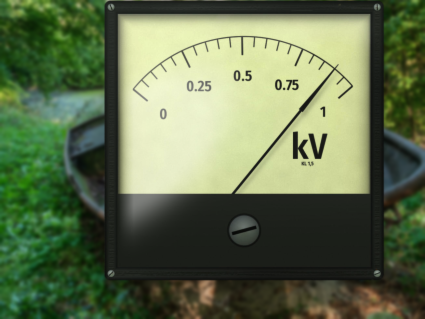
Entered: 0.9 kV
